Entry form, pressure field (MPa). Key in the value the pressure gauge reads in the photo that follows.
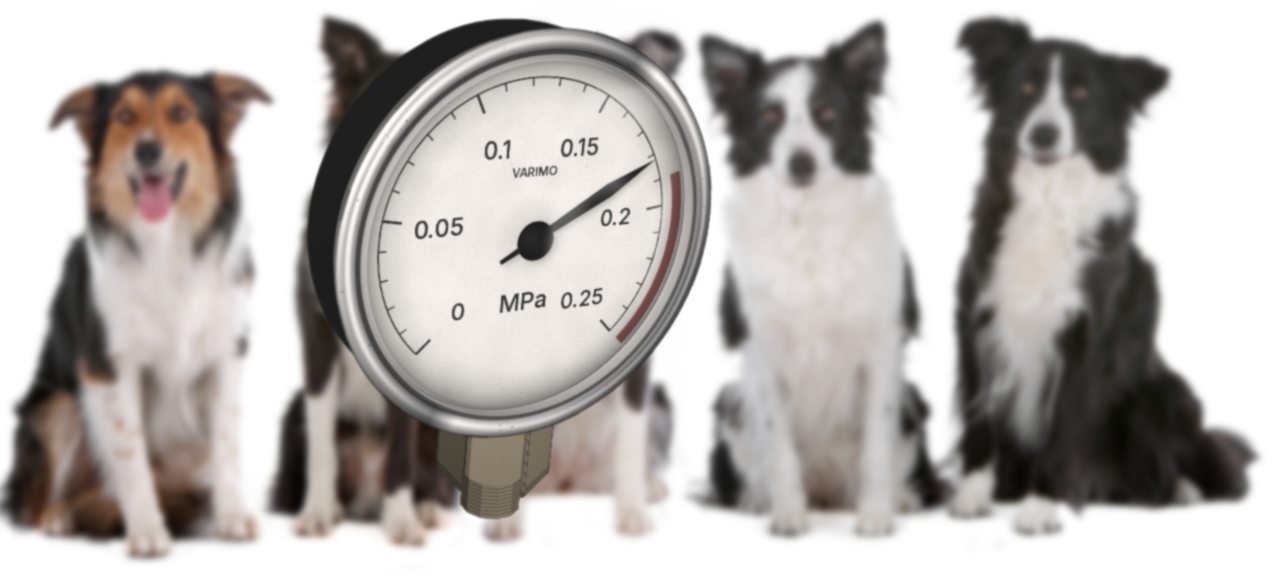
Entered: 0.18 MPa
